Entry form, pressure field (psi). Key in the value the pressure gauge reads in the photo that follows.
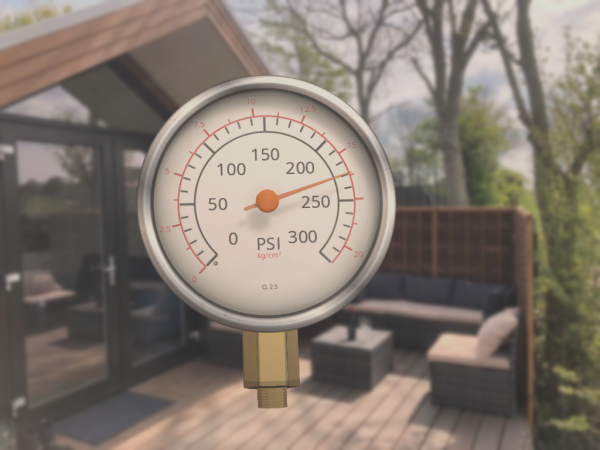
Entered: 230 psi
